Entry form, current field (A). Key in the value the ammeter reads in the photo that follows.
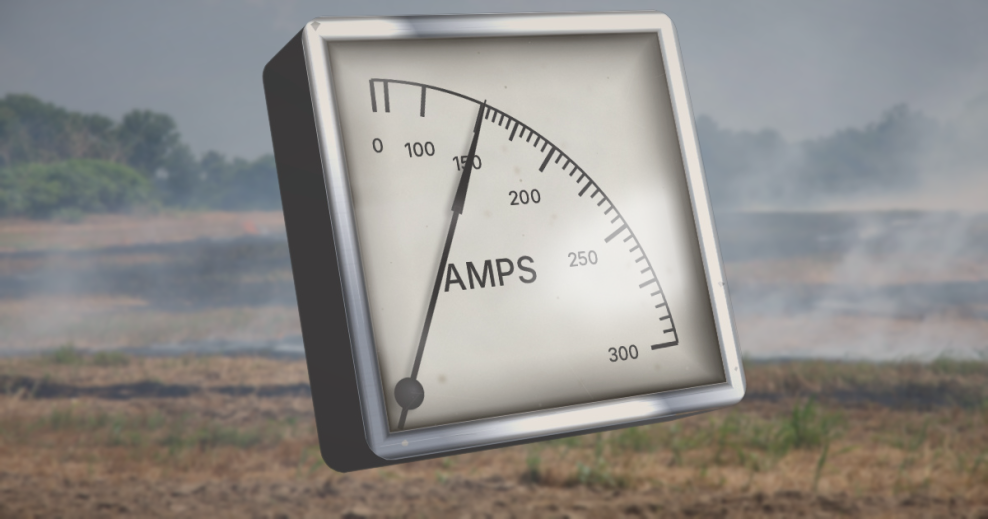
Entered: 150 A
